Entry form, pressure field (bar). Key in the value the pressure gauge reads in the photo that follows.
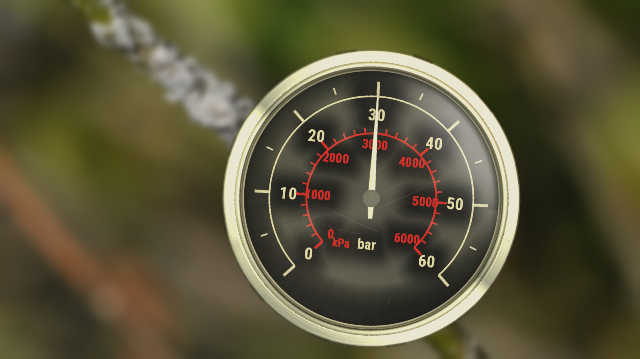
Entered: 30 bar
